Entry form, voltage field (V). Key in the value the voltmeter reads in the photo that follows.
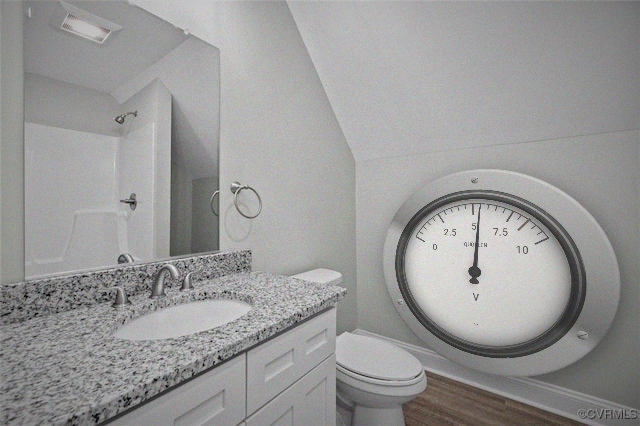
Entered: 5.5 V
